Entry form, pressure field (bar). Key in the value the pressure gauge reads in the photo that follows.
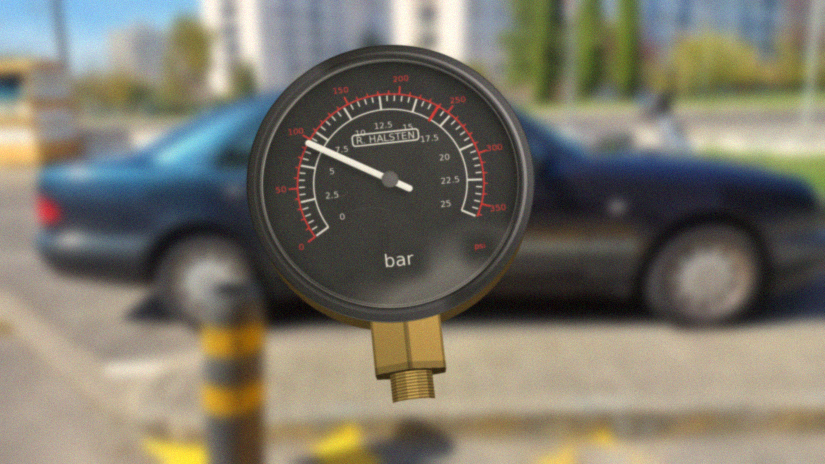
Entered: 6.5 bar
